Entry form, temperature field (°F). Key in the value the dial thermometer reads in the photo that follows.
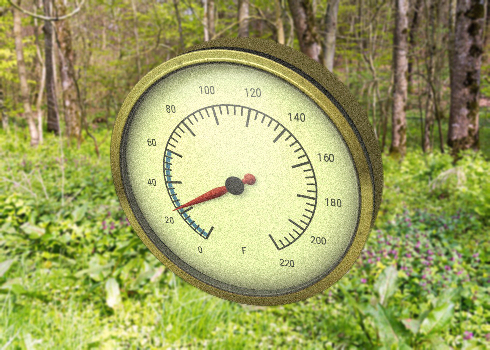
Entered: 24 °F
